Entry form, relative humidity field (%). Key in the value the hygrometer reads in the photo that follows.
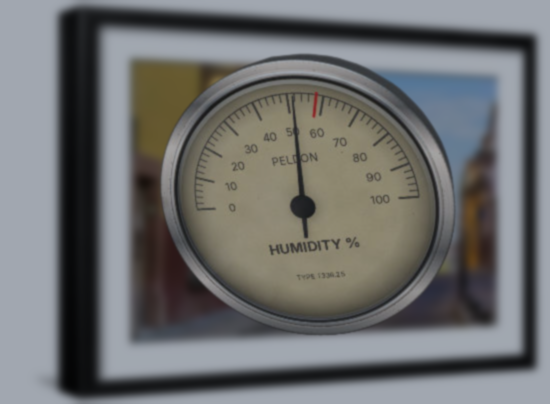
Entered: 52 %
